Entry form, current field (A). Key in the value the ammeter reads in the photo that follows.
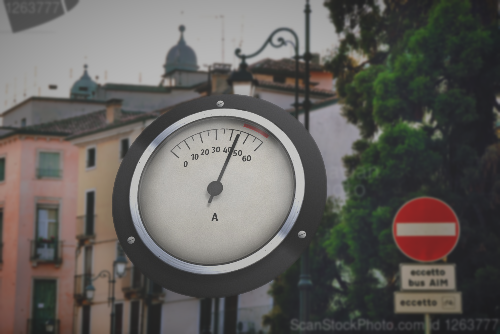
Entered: 45 A
